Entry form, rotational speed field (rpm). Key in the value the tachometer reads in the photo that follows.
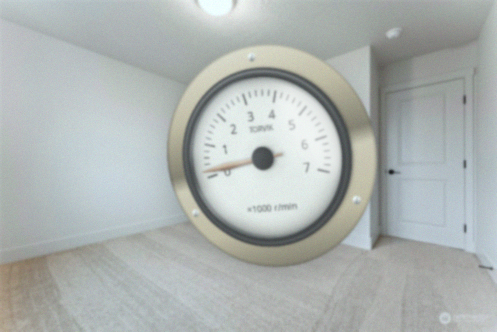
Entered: 200 rpm
